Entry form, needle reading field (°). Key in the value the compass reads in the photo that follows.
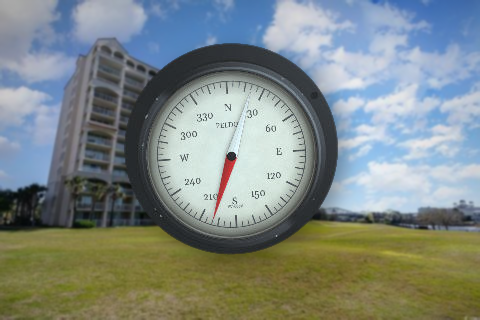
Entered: 200 °
